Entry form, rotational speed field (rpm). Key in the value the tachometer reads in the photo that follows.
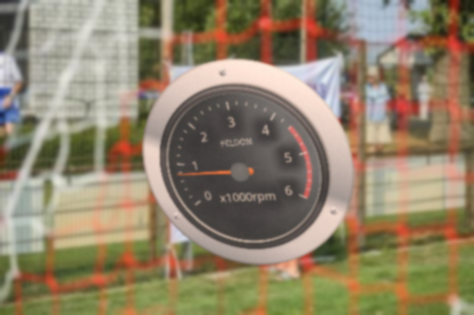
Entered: 800 rpm
